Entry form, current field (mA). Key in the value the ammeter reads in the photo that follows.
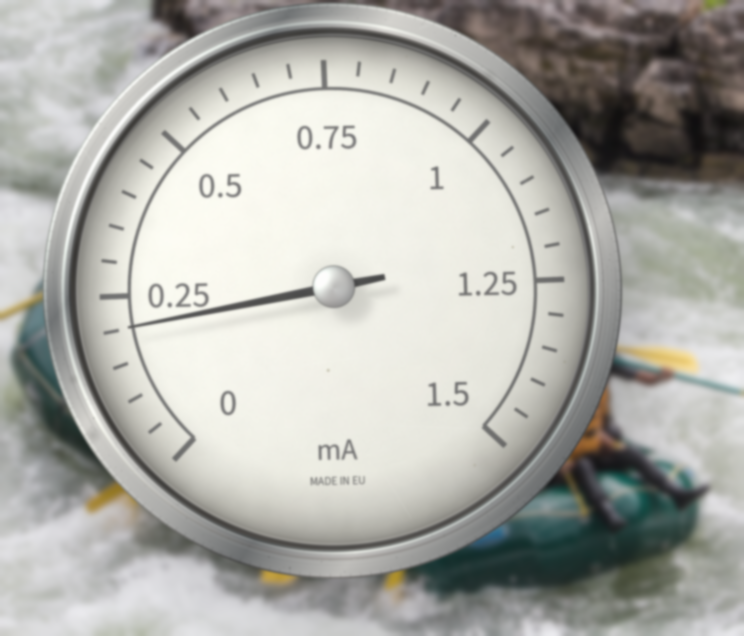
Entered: 0.2 mA
